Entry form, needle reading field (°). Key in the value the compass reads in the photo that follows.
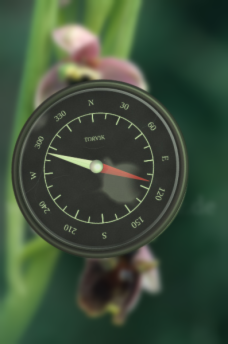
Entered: 112.5 °
